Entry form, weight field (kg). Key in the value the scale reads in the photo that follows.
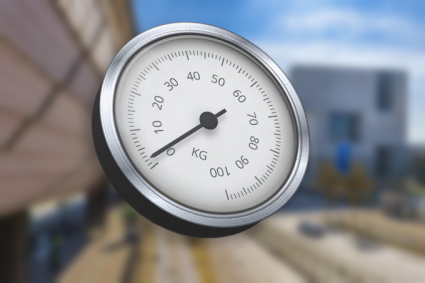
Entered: 2 kg
